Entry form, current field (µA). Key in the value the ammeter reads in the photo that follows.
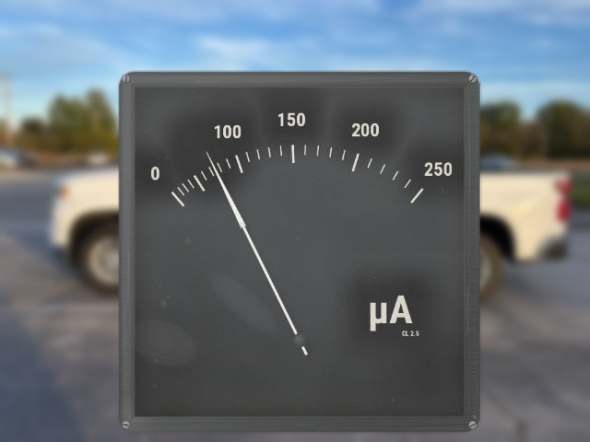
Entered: 75 µA
